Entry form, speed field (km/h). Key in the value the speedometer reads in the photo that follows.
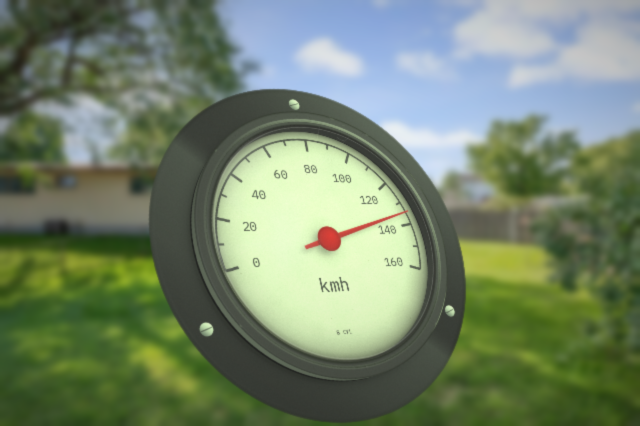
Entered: 135 km/h
